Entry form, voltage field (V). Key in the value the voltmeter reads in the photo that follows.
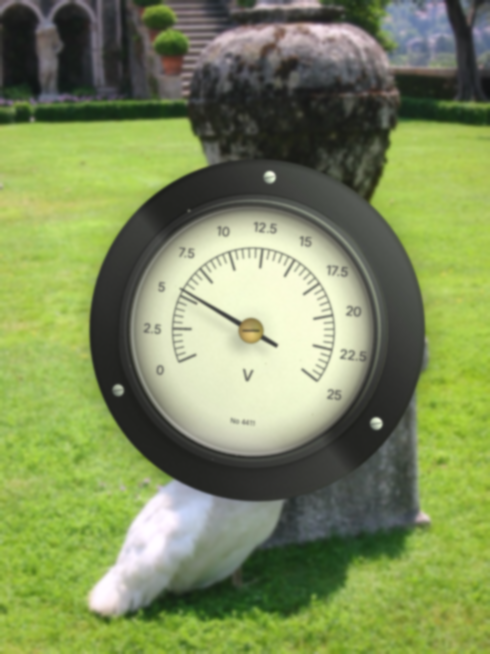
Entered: 5.5 V
